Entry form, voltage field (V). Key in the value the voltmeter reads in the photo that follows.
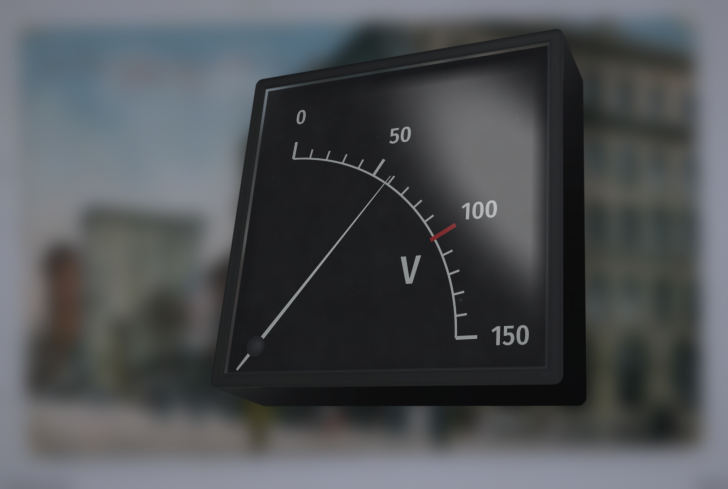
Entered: 60 V
